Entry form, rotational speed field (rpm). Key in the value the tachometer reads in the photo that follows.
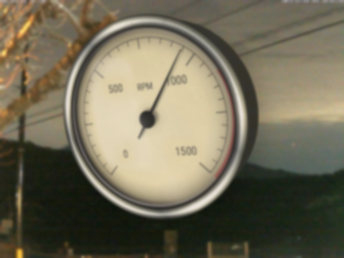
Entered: 950 rpm
